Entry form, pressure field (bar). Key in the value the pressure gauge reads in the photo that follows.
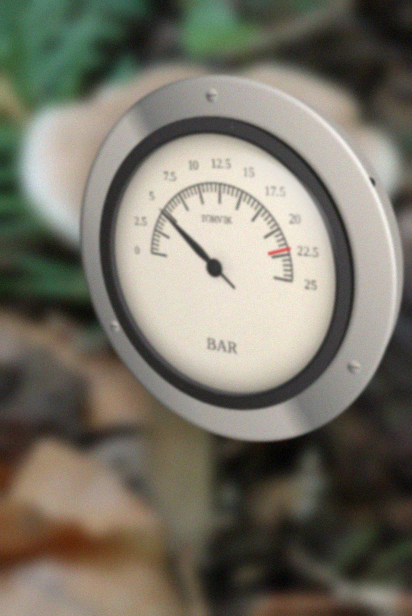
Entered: 5 bar
